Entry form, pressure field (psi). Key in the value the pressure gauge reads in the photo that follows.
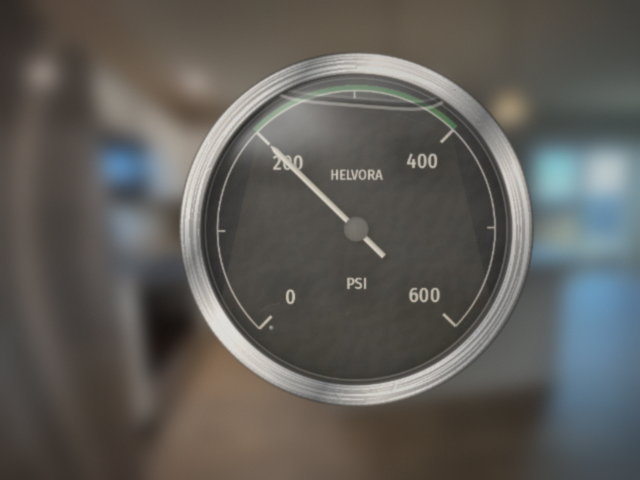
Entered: 200 psi
